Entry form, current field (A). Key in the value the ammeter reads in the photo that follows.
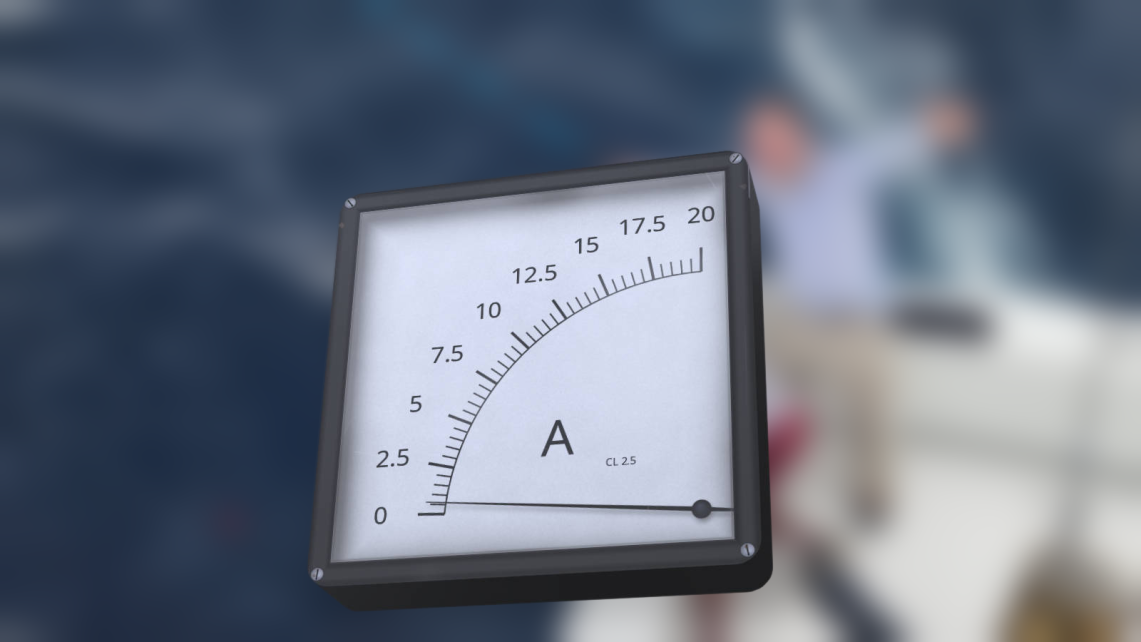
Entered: 0.5 A
